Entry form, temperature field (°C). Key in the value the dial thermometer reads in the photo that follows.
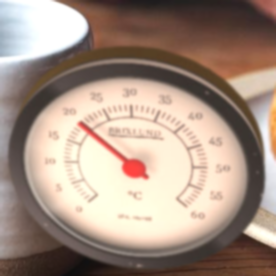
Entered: 20 °C
